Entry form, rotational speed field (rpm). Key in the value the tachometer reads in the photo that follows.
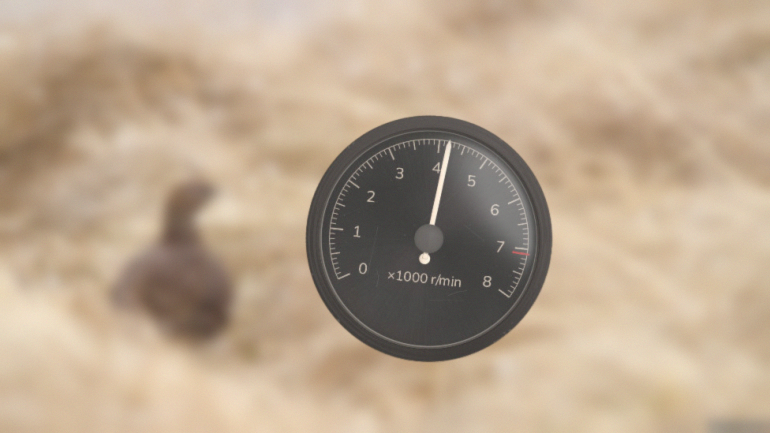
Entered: 4200 rpm
